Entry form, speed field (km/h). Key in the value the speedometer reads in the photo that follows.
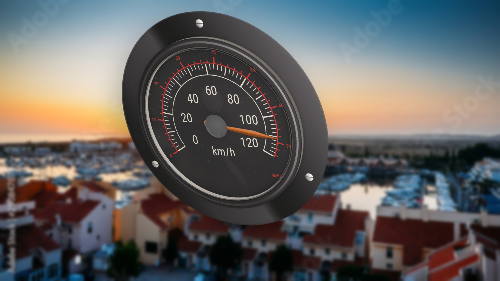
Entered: 110 km/h
